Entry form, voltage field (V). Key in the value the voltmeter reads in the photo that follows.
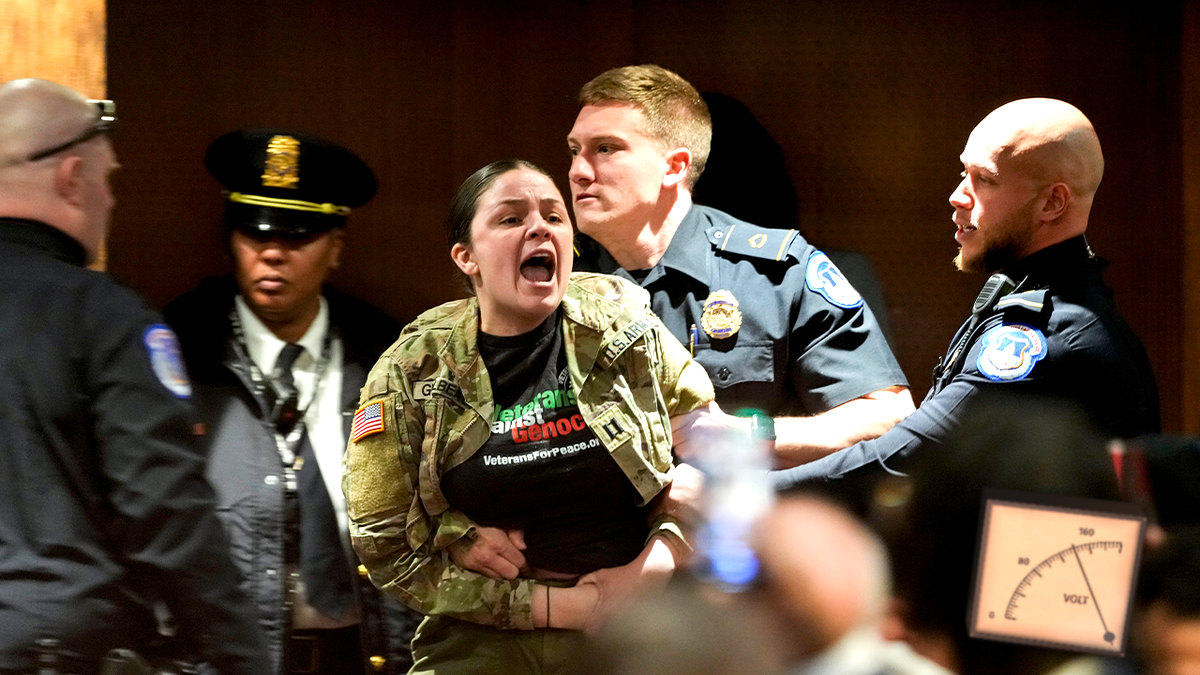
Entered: 140 V
